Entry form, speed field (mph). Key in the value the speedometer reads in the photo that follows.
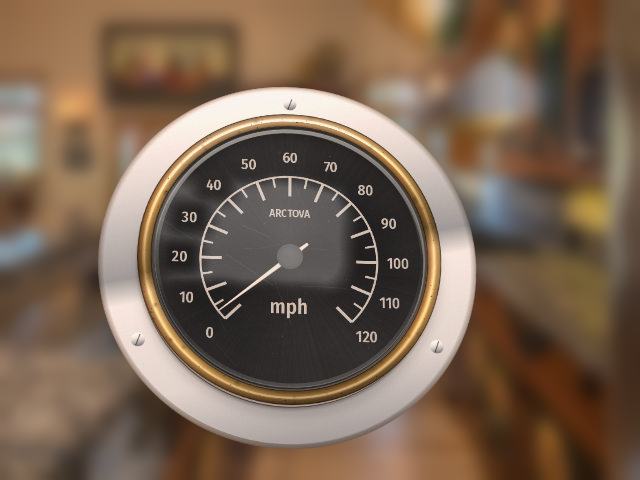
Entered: 2.5 mph
